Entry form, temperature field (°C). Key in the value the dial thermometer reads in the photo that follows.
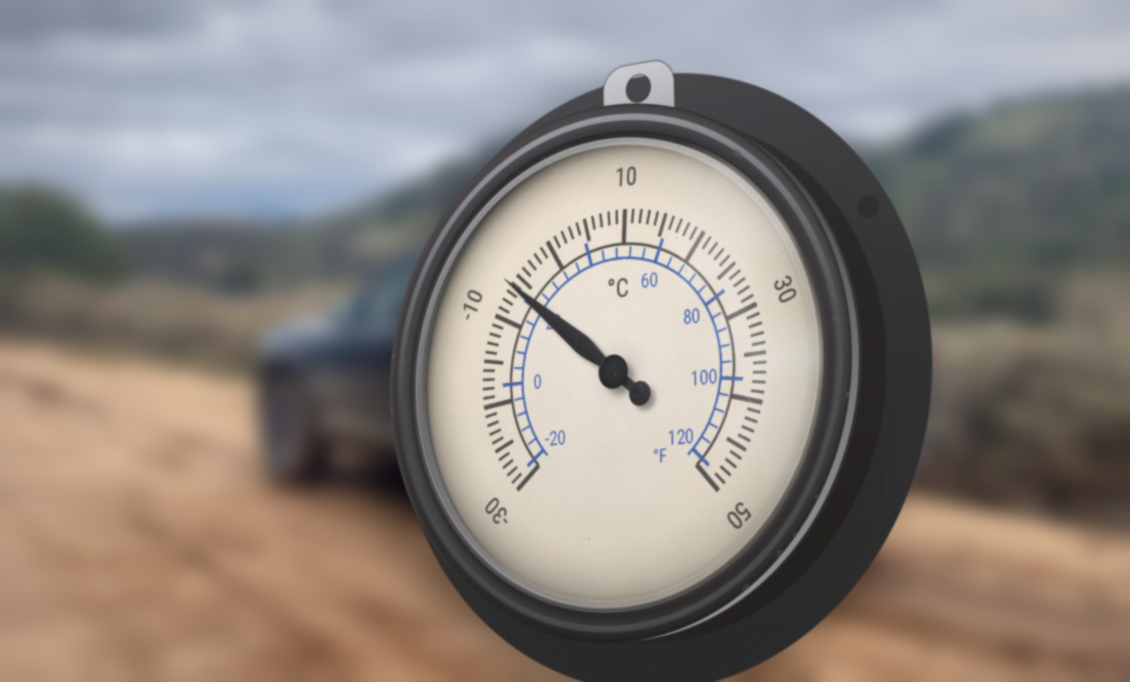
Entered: -6 °C
